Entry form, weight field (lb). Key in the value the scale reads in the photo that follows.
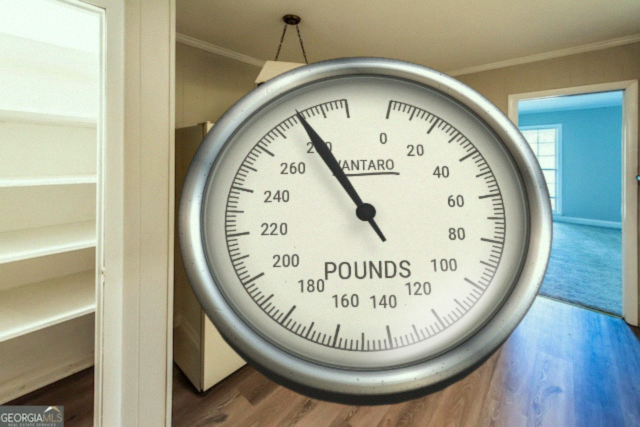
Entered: 280 lb
